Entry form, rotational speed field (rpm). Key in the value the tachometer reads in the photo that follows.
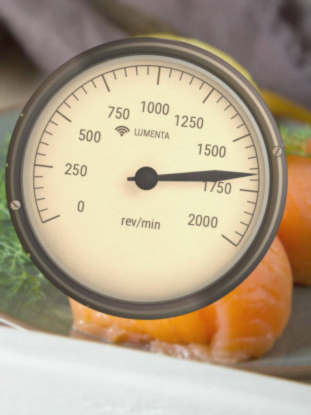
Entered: 1675 rpm
